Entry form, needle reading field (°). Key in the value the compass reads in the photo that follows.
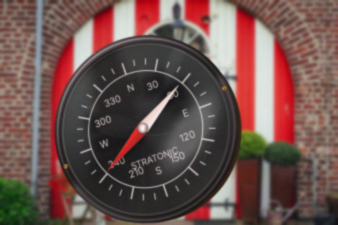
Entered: 240 °
